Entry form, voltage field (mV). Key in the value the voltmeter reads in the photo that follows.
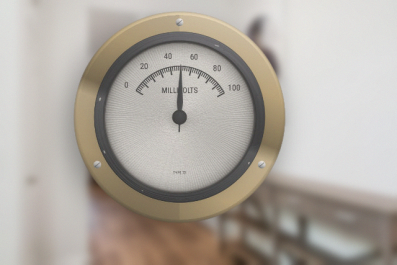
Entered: 50 mV
